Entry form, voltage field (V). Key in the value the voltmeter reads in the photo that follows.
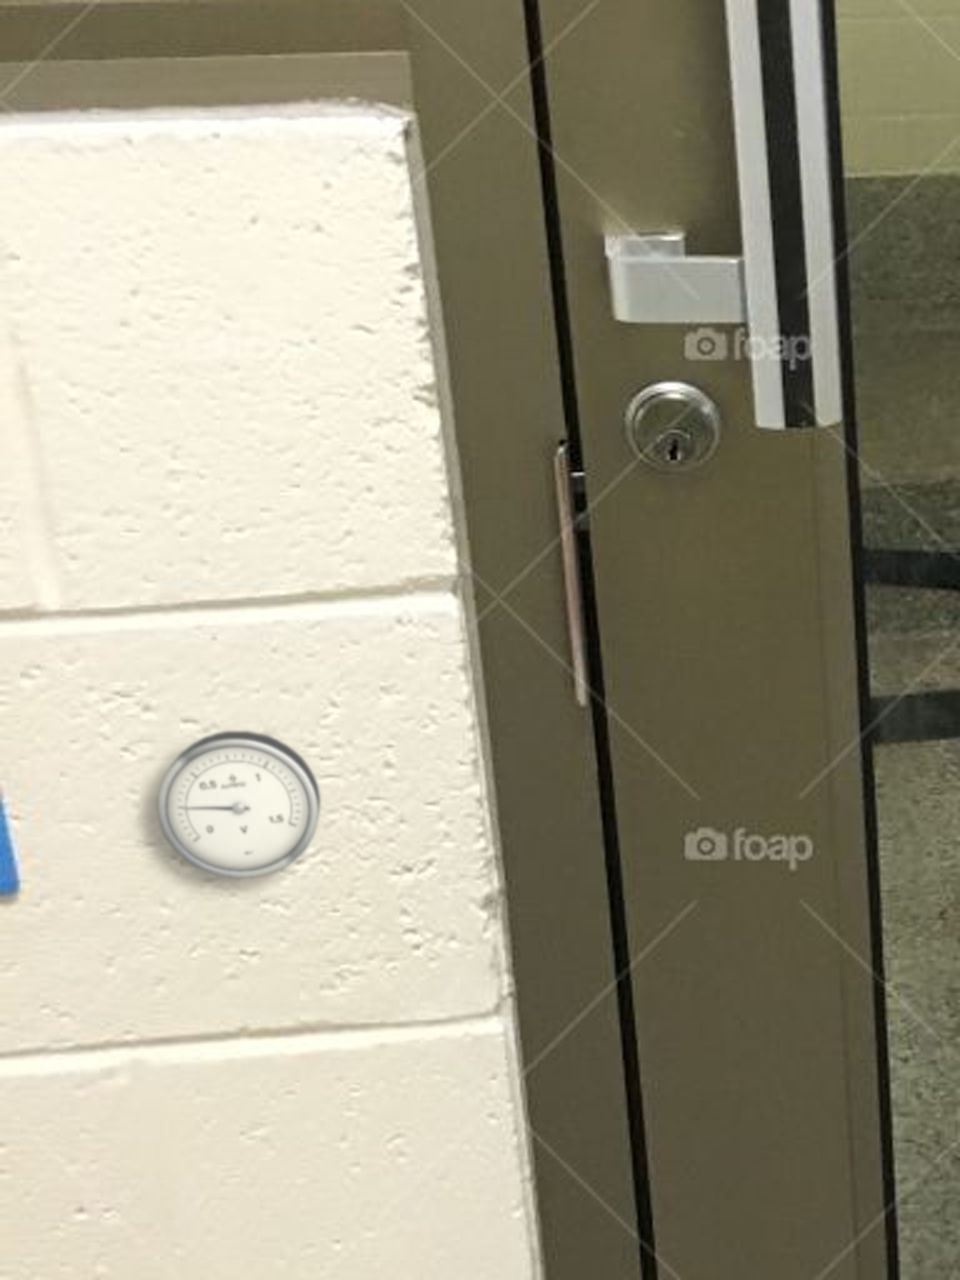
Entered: 0.25 V
